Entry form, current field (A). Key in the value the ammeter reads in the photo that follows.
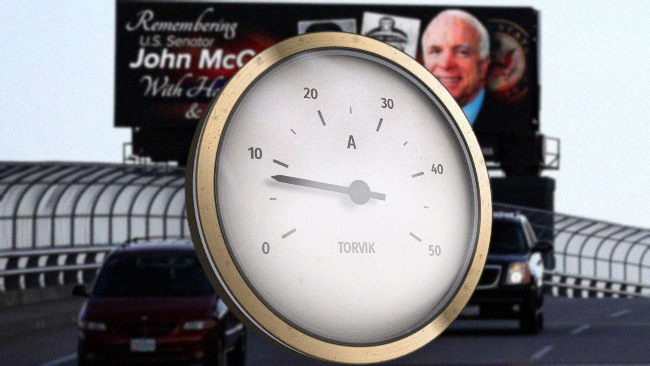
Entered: 7.5 A
